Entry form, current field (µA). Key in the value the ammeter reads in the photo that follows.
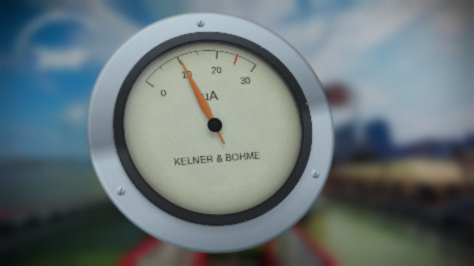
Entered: 10 µA
